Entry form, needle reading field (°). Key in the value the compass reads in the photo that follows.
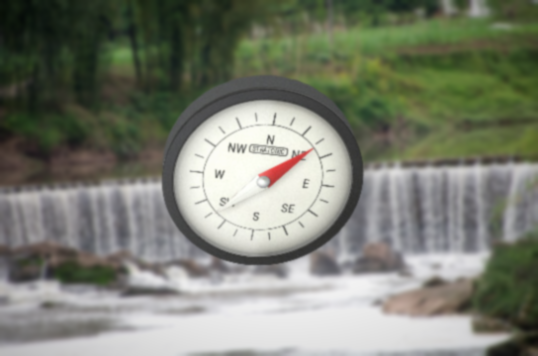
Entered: 45 °
